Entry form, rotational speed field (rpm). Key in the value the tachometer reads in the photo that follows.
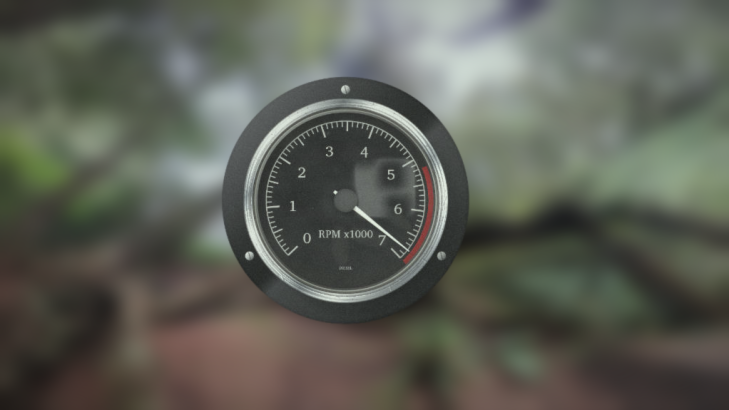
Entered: 6800 rpm
